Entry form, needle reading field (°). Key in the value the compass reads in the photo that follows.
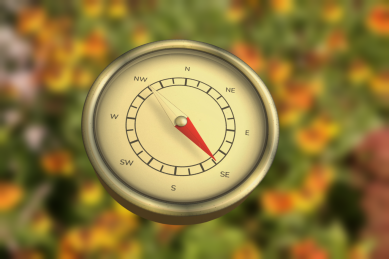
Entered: 135 °
